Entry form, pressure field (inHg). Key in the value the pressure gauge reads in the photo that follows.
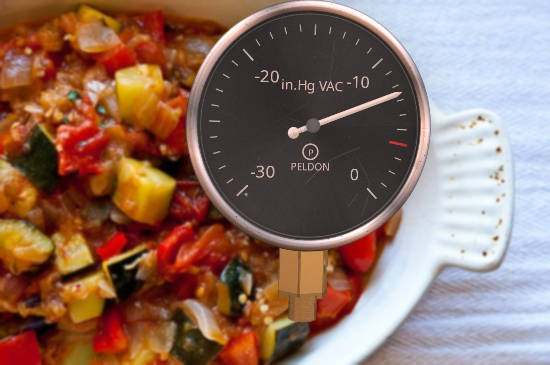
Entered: -7.5 inHg
